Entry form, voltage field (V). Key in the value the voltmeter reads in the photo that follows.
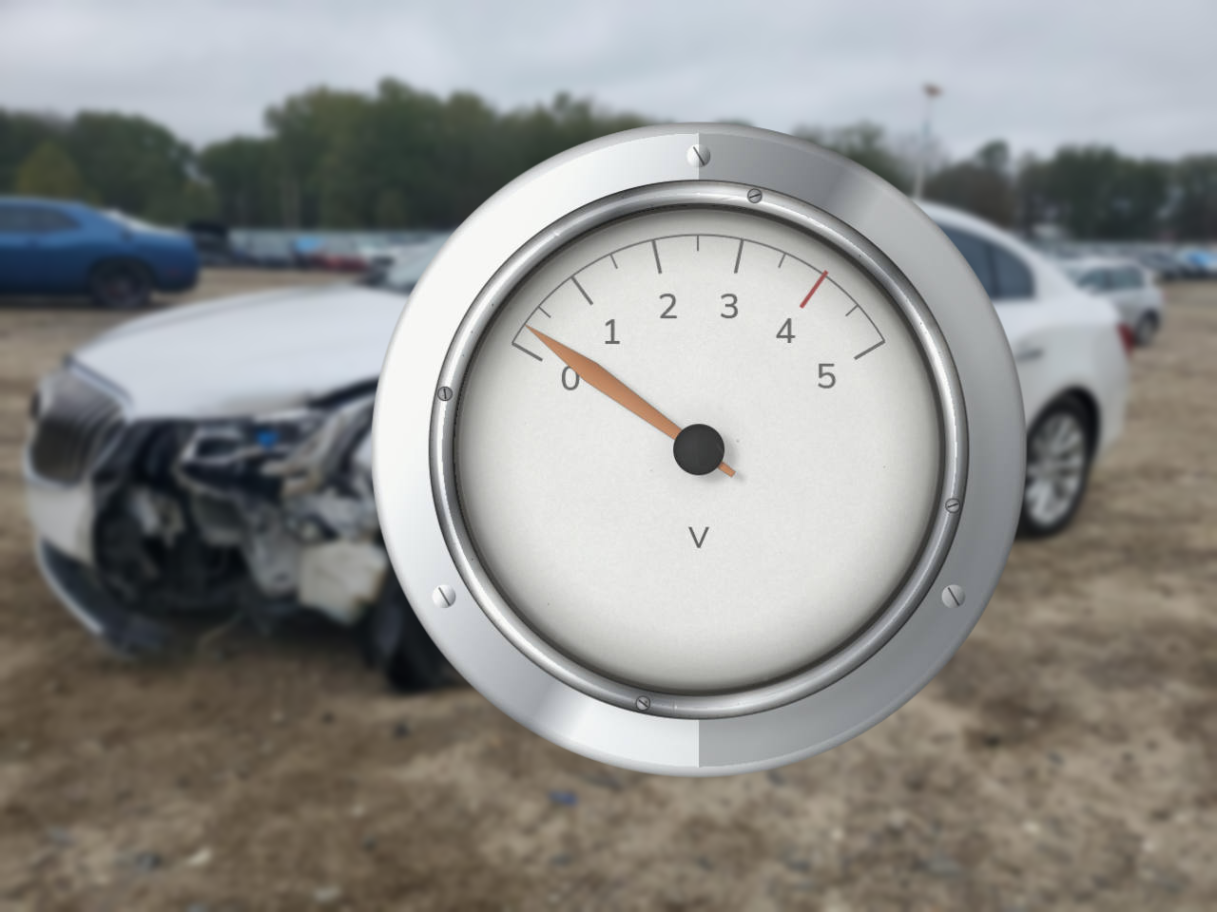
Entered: 0.25 V
